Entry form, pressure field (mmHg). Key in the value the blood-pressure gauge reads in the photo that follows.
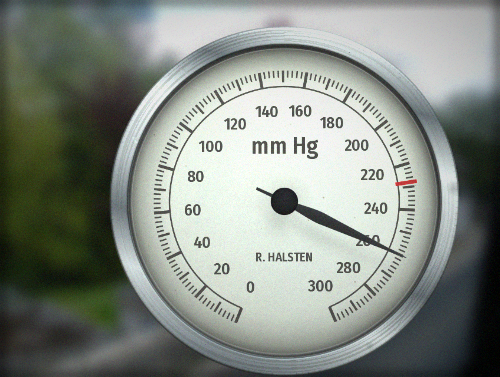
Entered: 260 mmHg
